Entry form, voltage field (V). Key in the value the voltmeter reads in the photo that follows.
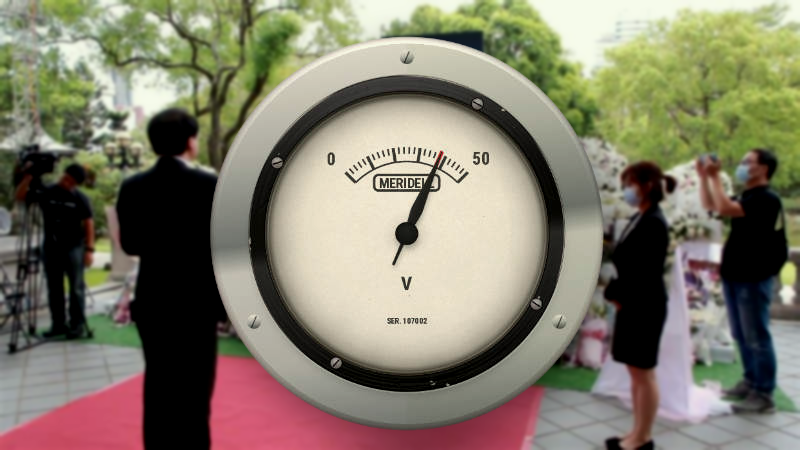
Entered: 38 V
